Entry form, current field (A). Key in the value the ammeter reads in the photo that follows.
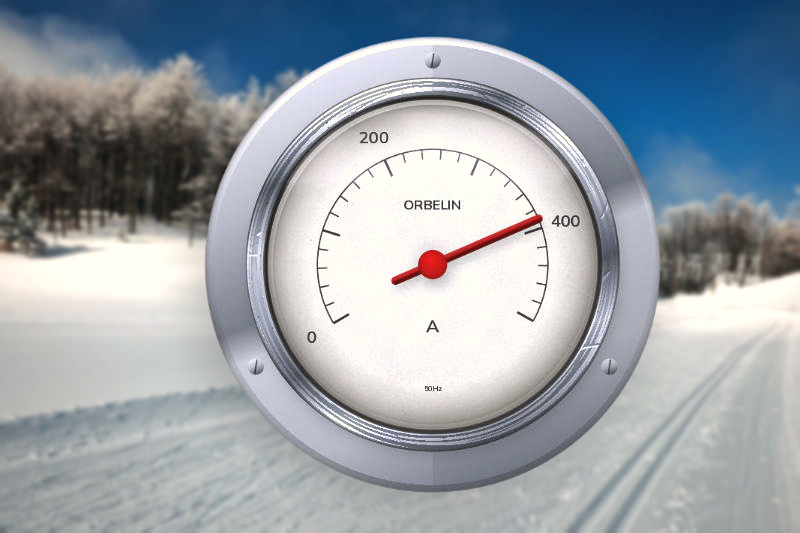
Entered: 390 A
